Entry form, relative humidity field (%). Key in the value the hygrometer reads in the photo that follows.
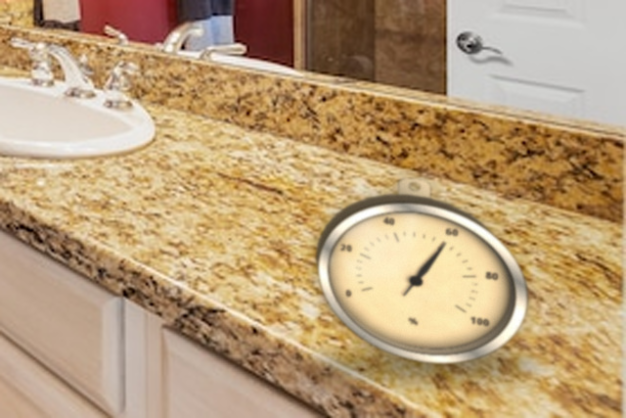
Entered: 60 %
